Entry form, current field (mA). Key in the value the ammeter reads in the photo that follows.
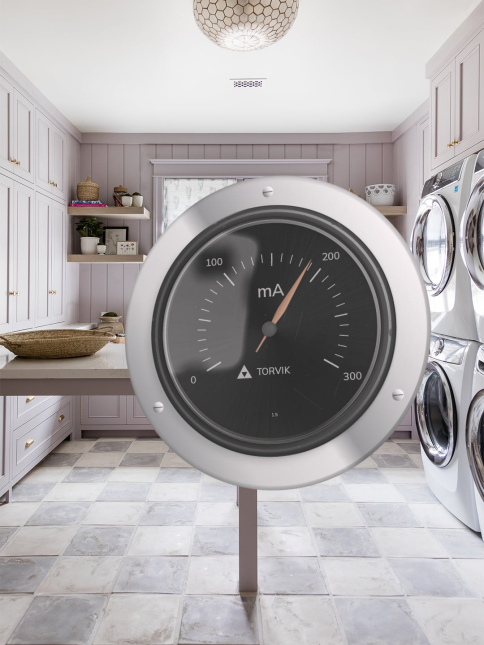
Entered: 190 mA
